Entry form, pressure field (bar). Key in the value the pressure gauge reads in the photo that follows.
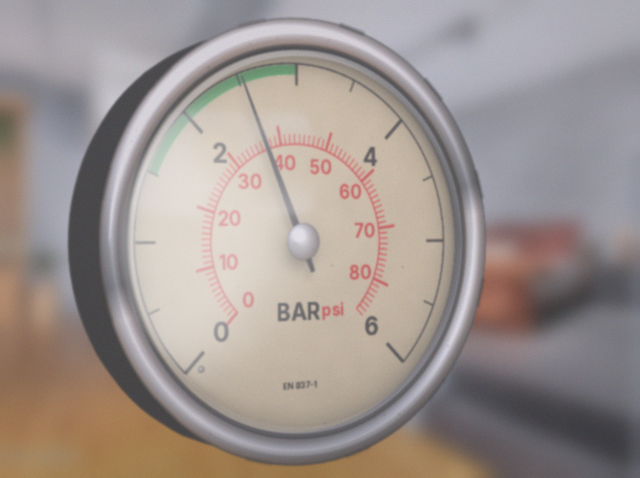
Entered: 2.5 bar
